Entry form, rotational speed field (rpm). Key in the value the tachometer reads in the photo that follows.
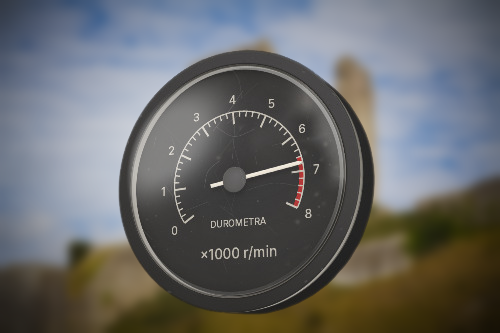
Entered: 6800 rpm
